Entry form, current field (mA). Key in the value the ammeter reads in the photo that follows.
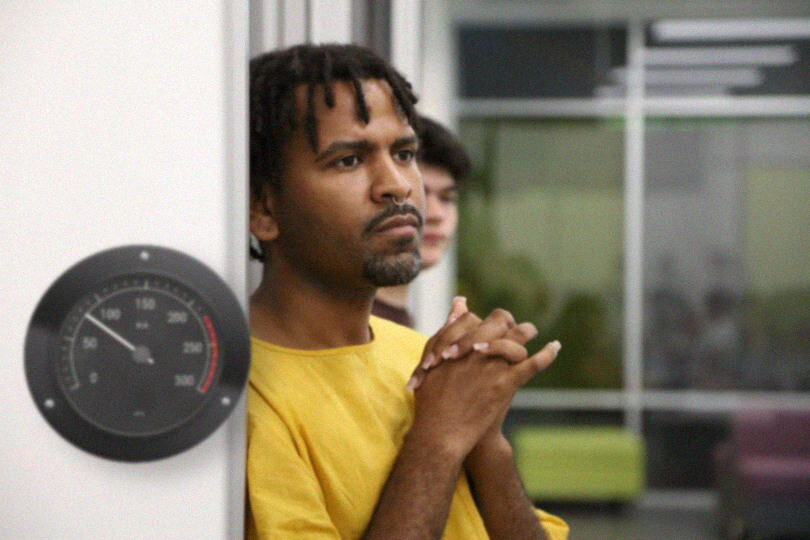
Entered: 80 mA
